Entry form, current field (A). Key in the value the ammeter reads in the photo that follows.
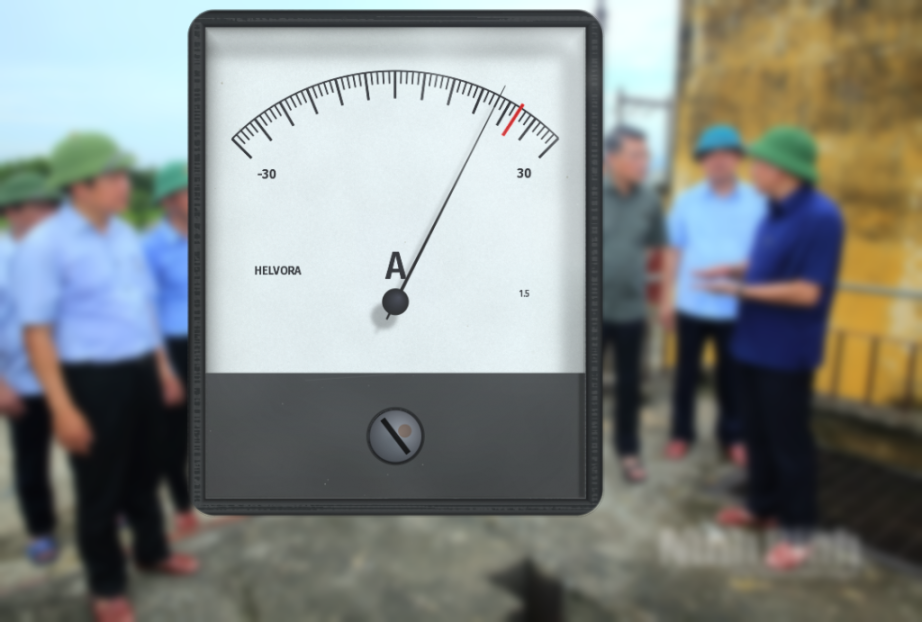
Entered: 18 A
